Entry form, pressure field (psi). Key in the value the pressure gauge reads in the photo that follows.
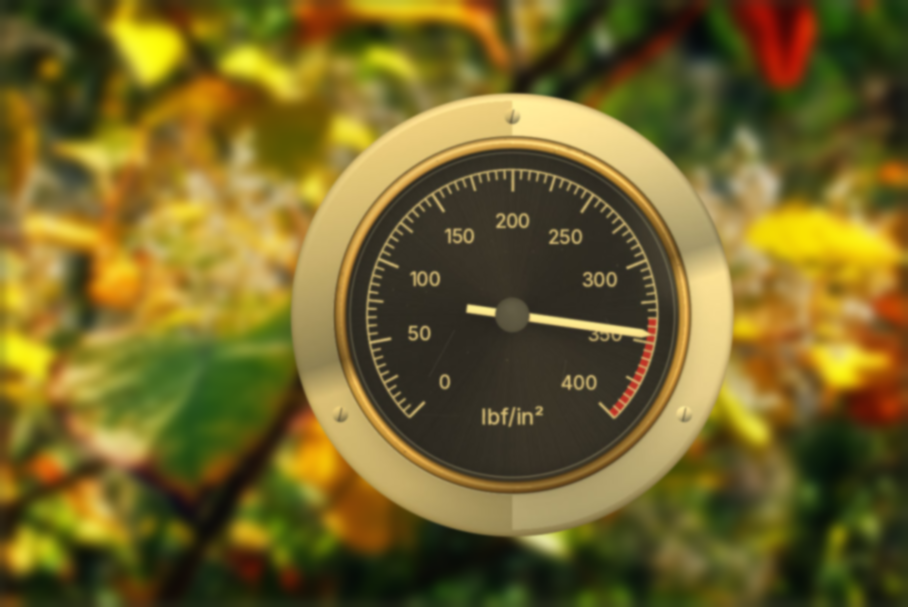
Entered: 345 psi
